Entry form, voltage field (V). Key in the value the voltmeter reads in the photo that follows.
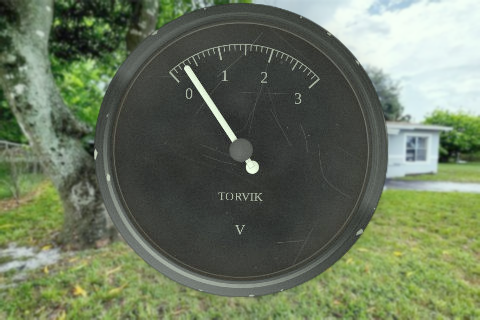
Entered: 0.3 V
